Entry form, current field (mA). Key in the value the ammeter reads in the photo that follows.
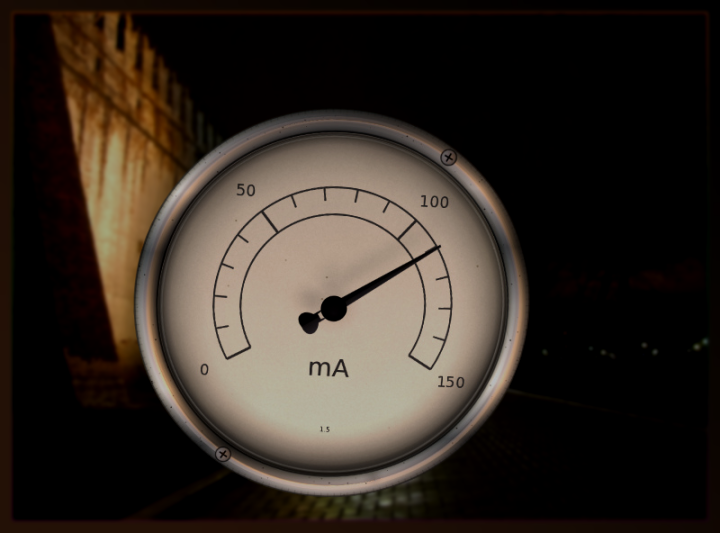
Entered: 110 mA
